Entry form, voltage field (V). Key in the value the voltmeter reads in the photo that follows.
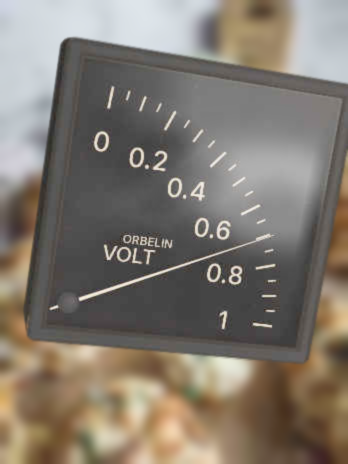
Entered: 0.7 V
